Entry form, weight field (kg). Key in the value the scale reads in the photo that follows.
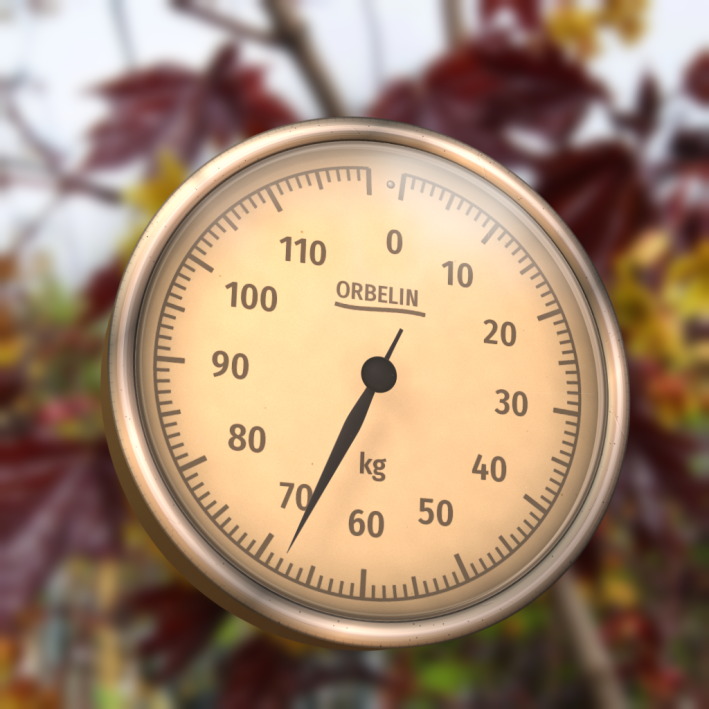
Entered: 68 kg
